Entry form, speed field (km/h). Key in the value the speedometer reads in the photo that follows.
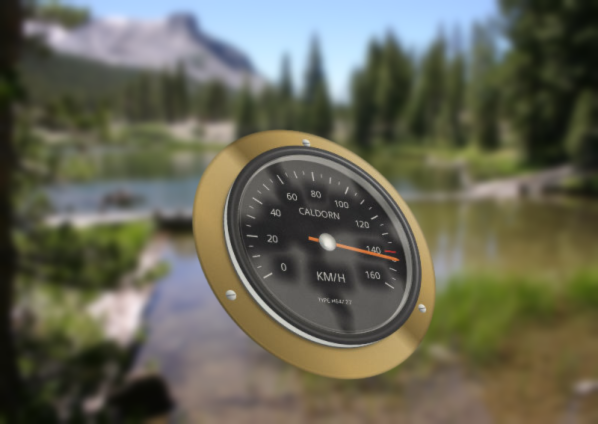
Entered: 145 km/h
